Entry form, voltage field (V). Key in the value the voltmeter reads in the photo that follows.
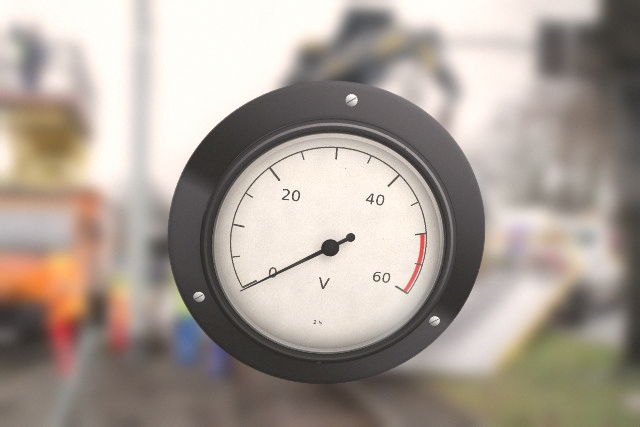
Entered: 0 V
